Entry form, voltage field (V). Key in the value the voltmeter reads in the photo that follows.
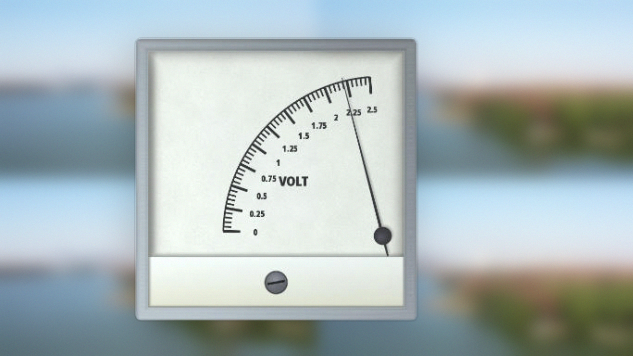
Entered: 2.2 V
